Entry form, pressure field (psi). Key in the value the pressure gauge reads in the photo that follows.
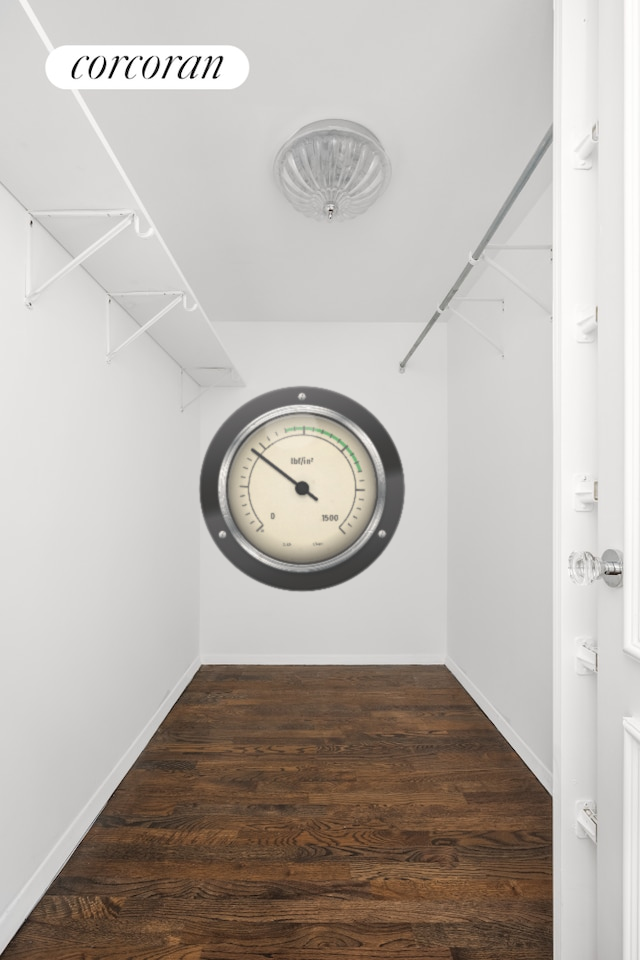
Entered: 450 psi
